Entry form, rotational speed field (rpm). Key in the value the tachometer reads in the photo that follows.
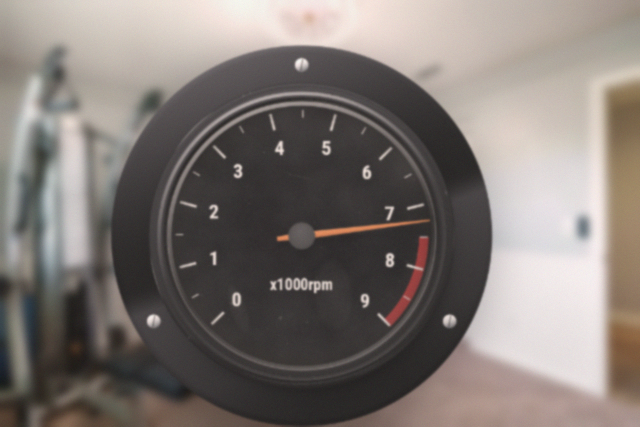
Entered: 7250 rpm
